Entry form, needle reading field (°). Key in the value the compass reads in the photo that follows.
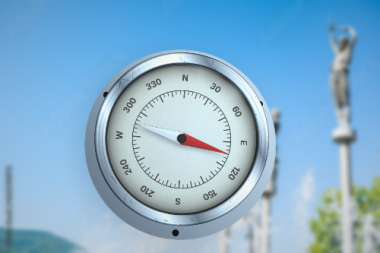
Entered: 105 °
